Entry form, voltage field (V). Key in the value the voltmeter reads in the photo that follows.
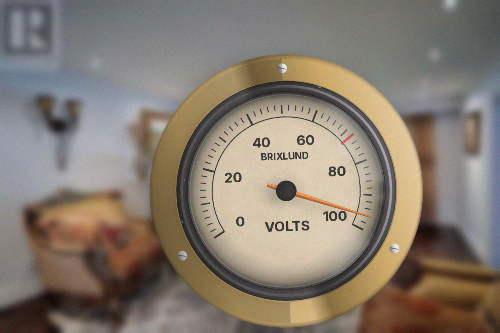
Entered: 96 V
